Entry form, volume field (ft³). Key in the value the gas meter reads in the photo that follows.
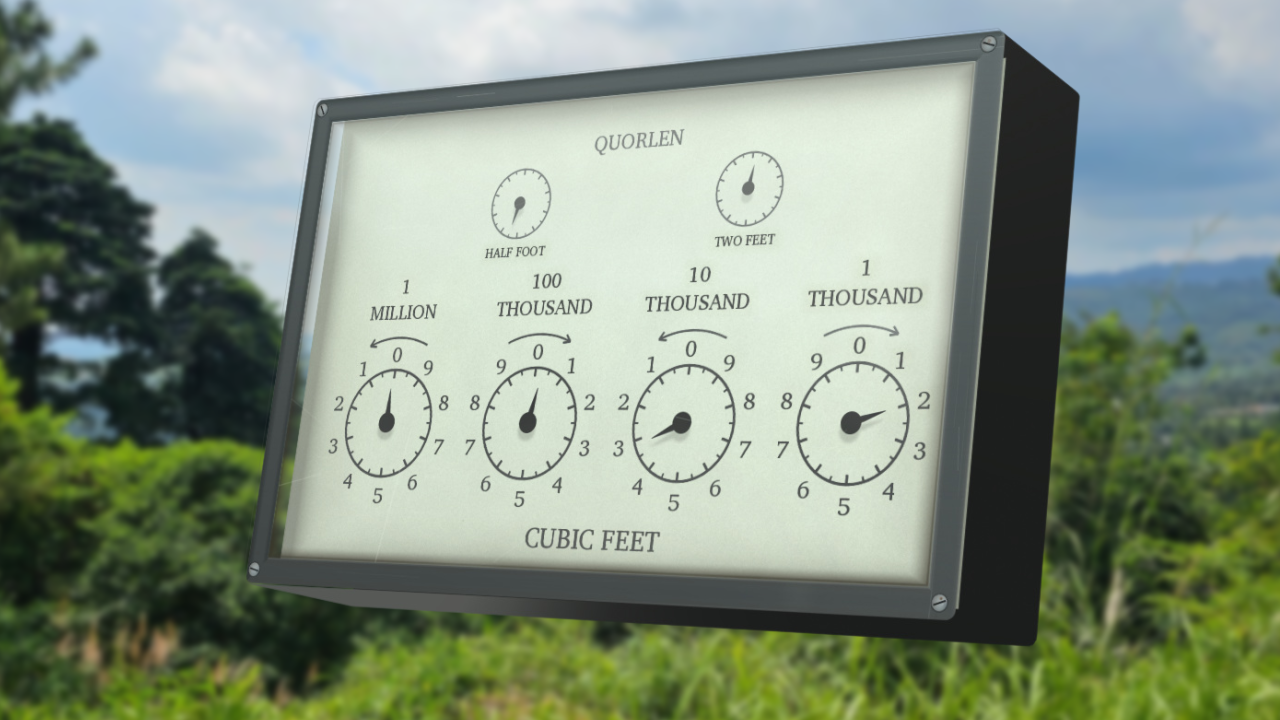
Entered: 3200 ft³
